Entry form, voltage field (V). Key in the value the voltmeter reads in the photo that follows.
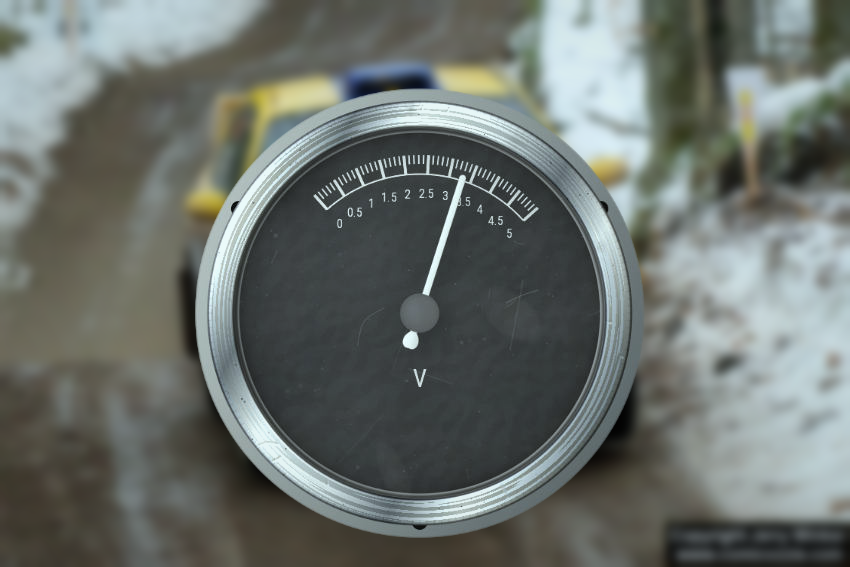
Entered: 3.3 V
